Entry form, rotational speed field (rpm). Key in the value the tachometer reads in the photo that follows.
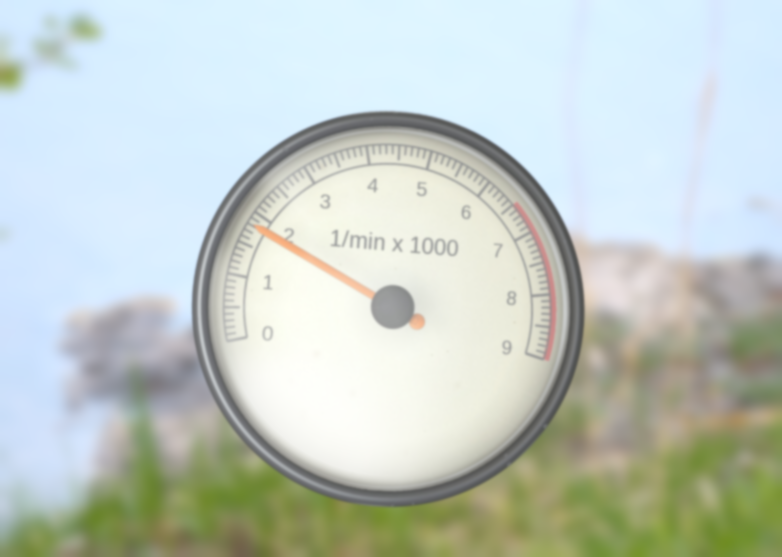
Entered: 1800 rpm
